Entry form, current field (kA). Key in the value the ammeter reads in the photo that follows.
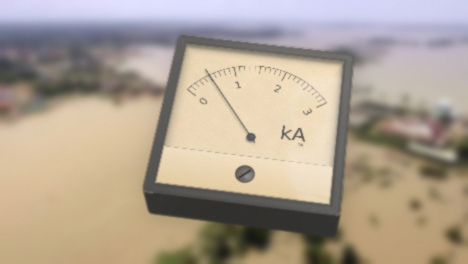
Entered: 0.5 kA
